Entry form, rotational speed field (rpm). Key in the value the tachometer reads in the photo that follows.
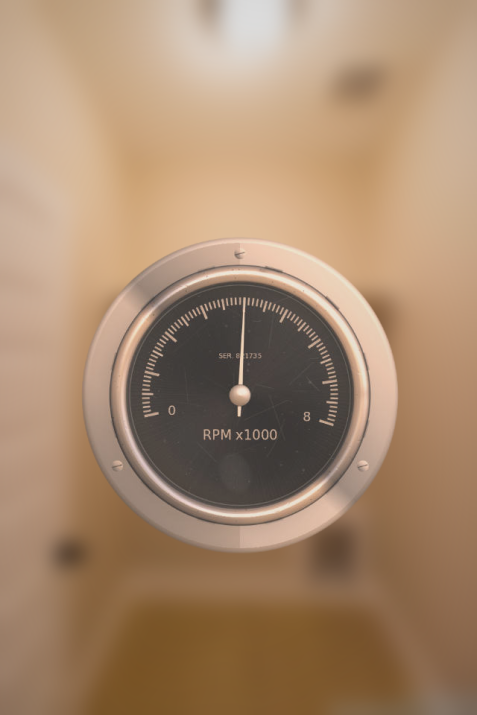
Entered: 4000 rpm
